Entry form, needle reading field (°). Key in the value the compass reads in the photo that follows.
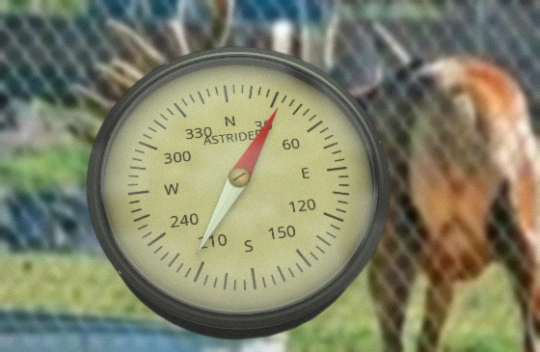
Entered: 35 °
